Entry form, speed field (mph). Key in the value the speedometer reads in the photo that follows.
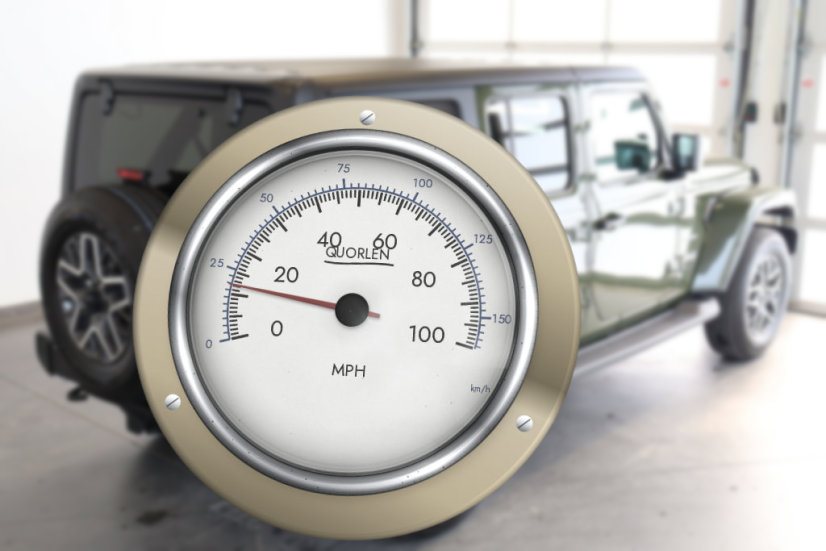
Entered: 12 mph
